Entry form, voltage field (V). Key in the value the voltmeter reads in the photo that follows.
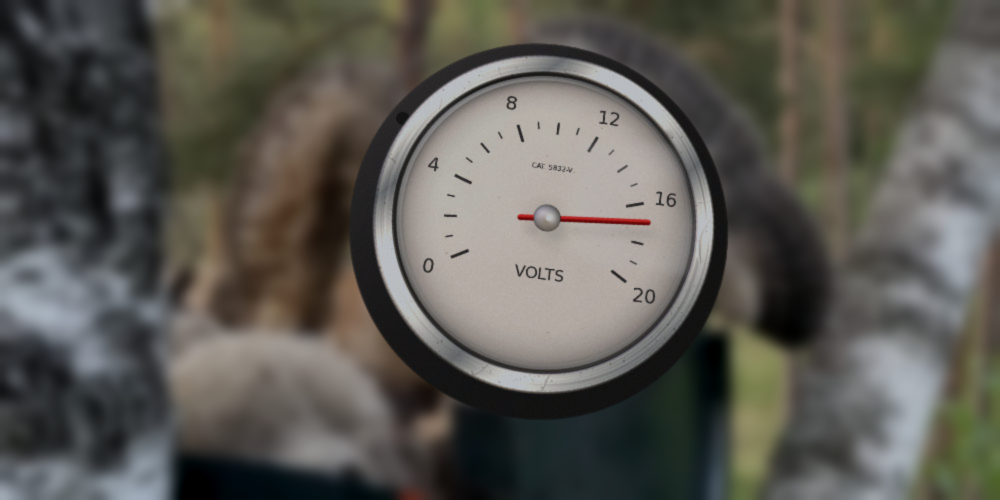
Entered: 17 V
